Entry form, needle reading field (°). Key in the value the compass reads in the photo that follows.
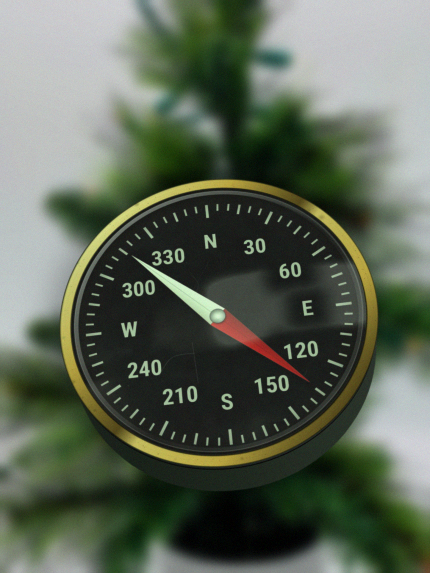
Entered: 135 °
